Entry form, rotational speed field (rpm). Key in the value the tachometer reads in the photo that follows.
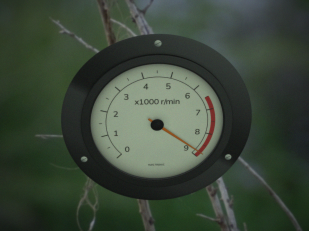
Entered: 8750 rpm
